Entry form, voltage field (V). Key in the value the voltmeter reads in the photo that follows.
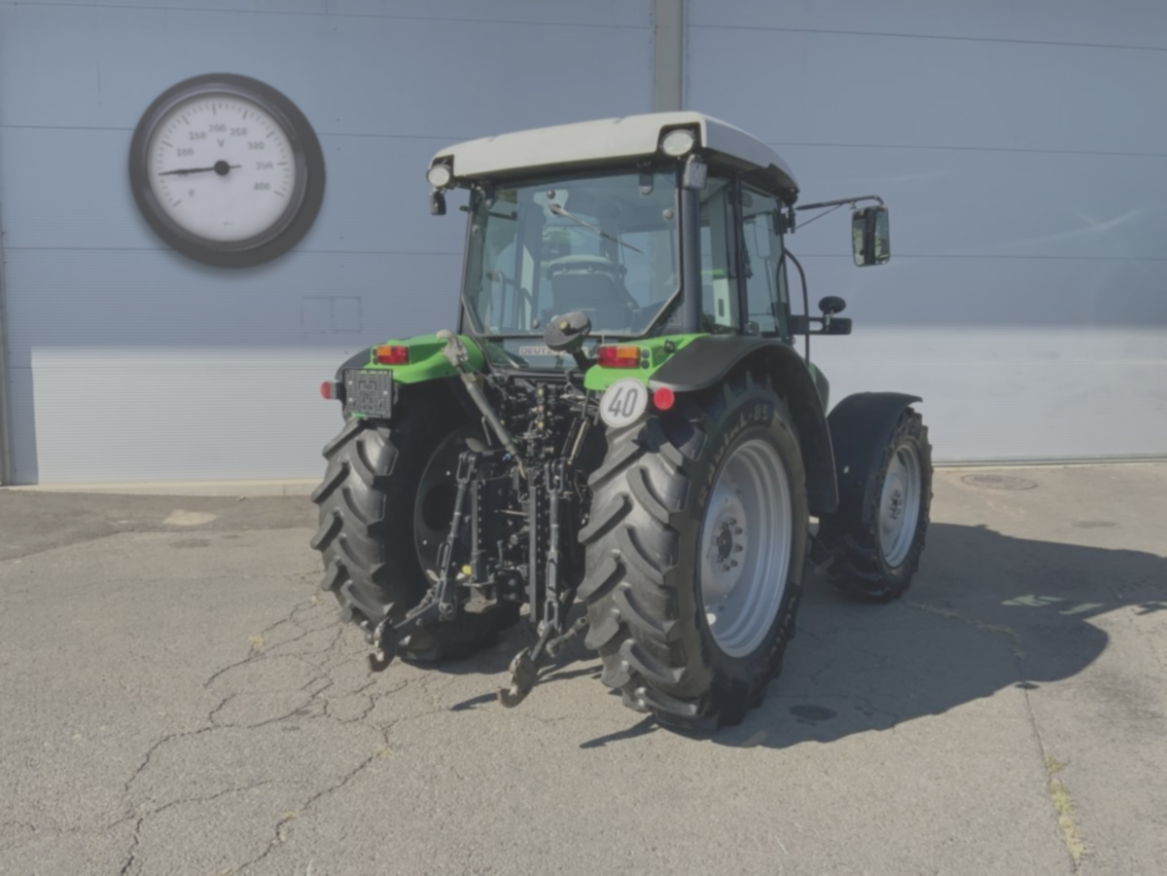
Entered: 50 V
